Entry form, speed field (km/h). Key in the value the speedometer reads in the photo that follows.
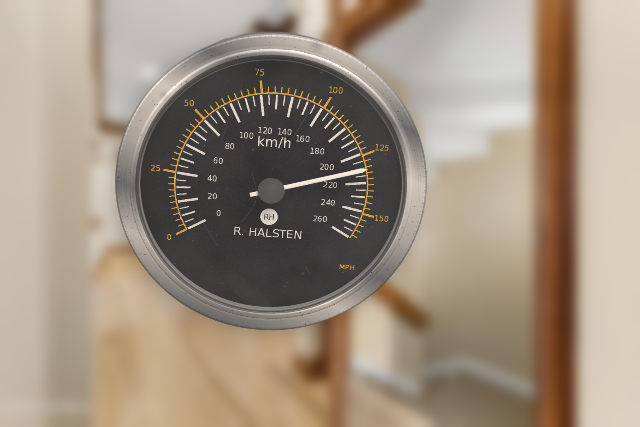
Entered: 210 km/h
